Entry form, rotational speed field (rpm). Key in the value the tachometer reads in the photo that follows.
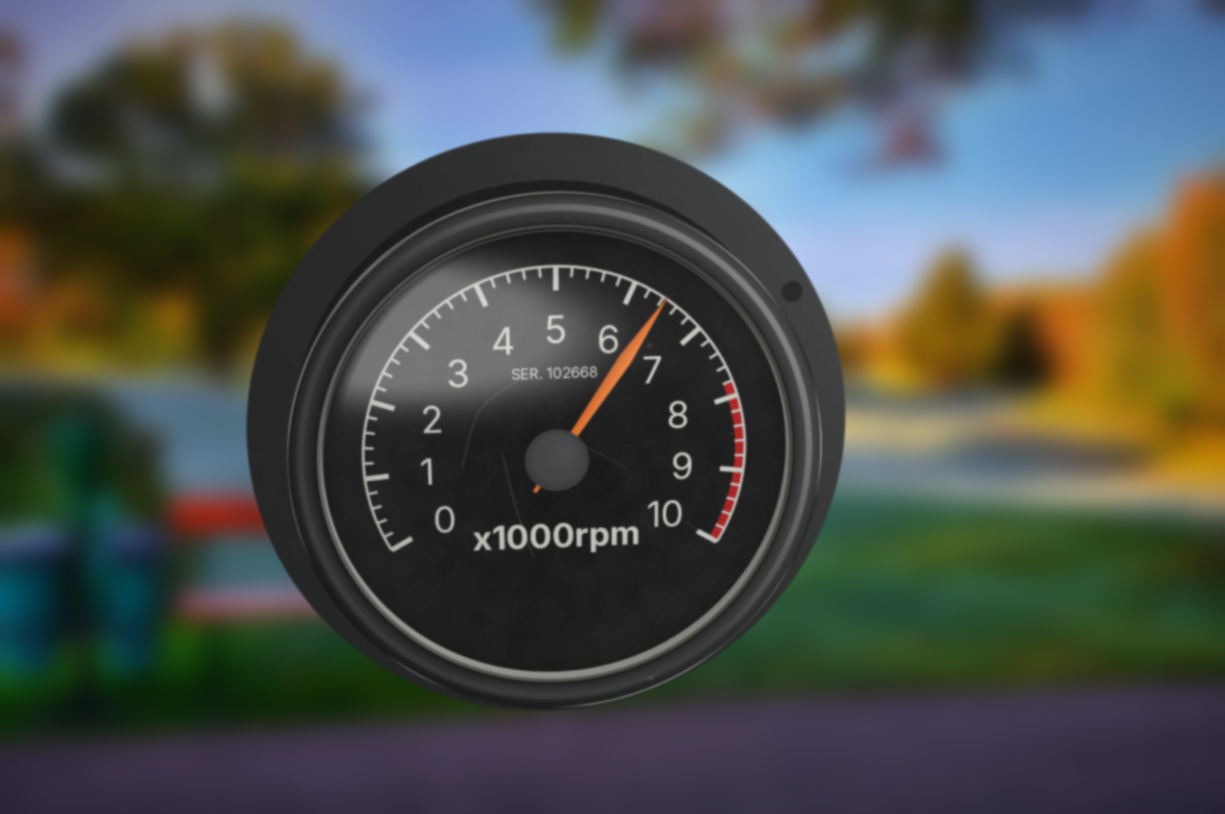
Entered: 6400 rpm
